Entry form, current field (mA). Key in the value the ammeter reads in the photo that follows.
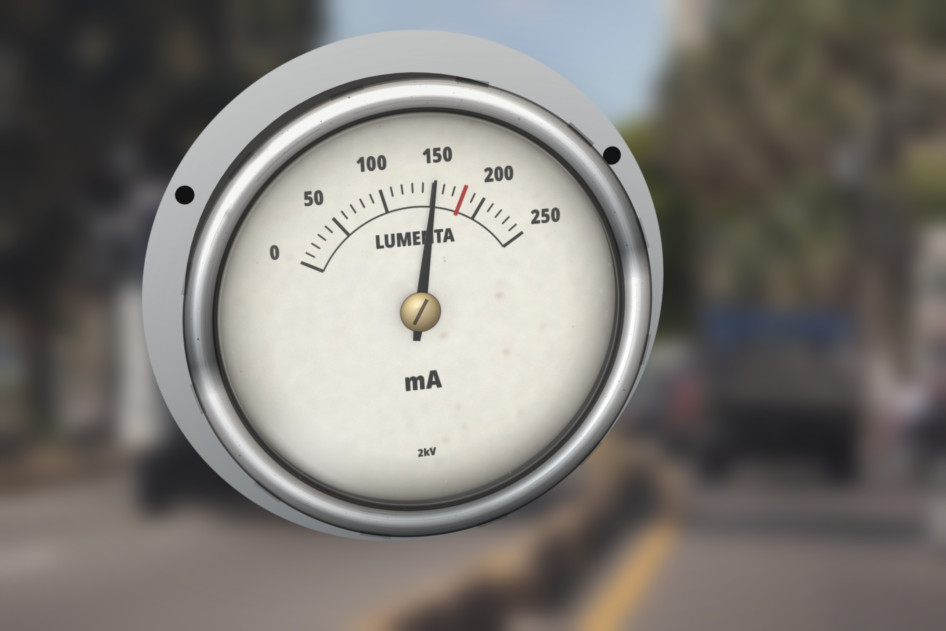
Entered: 150 mA
